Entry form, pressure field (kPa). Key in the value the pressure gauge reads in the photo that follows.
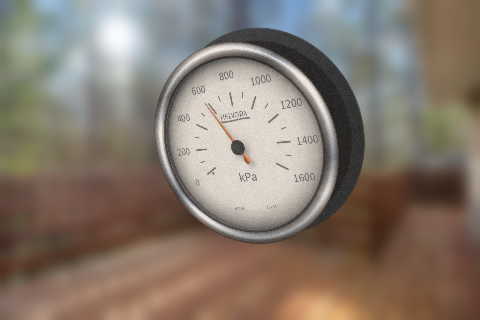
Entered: 600 kPa
